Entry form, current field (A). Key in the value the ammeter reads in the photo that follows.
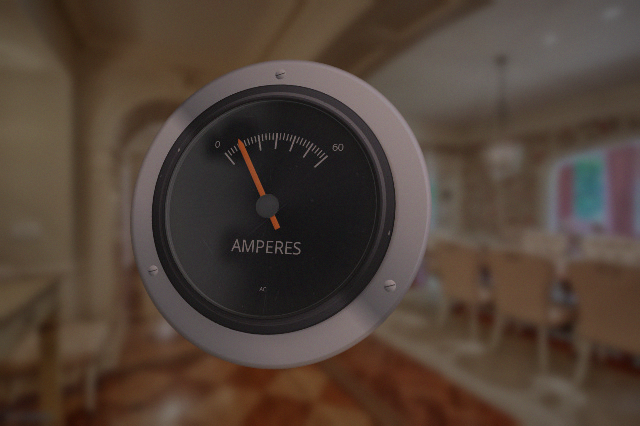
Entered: 10 A
